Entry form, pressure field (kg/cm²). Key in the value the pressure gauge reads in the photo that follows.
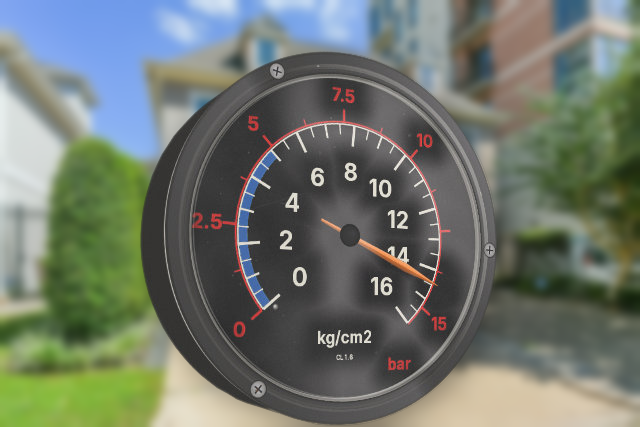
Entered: 14.5 kg/cm²
